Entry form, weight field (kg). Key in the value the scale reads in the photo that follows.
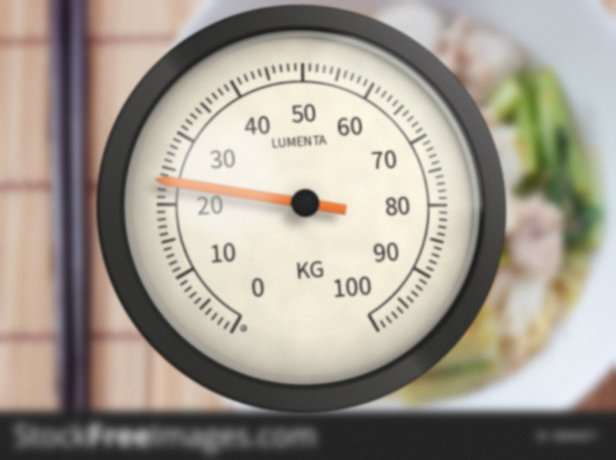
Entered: 23 kg
